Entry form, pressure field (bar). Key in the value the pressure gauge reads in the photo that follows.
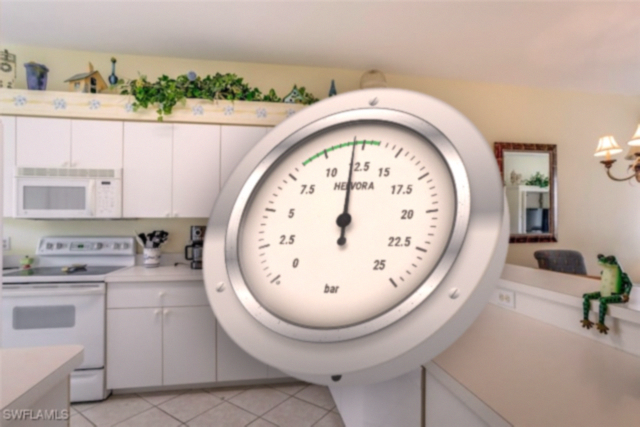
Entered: 12 bar
